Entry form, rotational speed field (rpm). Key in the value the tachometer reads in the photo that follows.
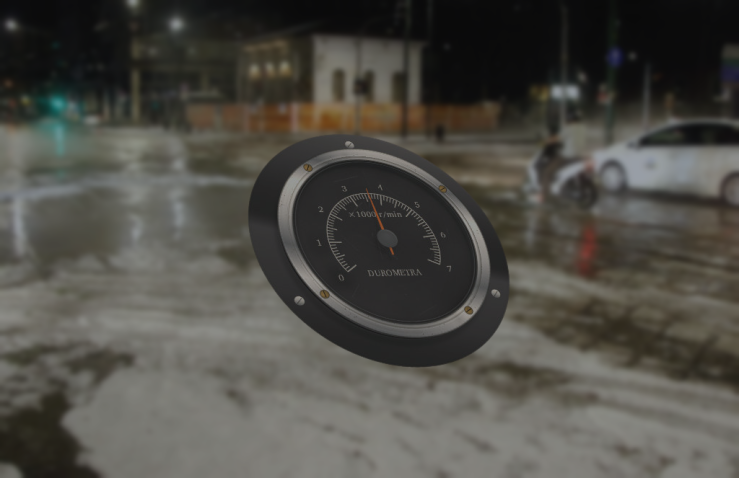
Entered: 3500 rpm
